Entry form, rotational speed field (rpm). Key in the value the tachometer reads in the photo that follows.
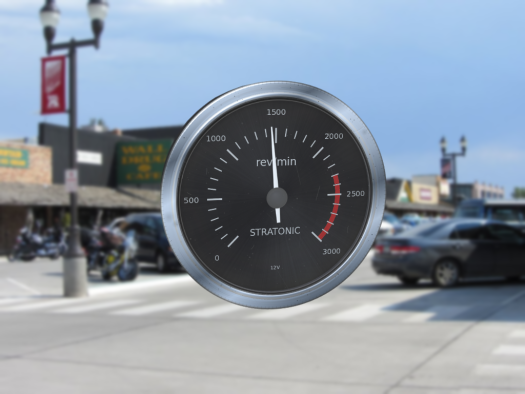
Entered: 1450 rpm
